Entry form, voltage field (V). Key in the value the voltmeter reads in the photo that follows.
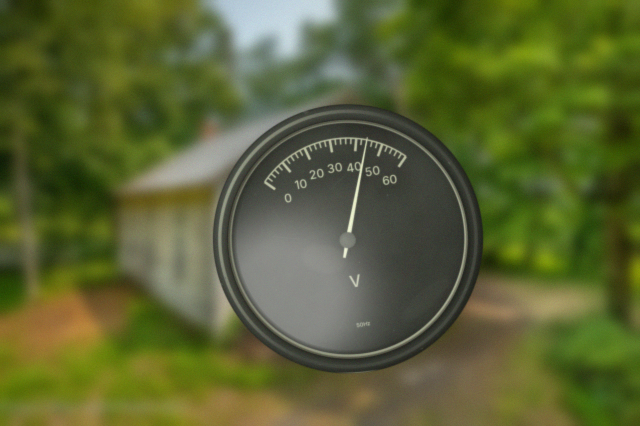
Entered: 44 V
